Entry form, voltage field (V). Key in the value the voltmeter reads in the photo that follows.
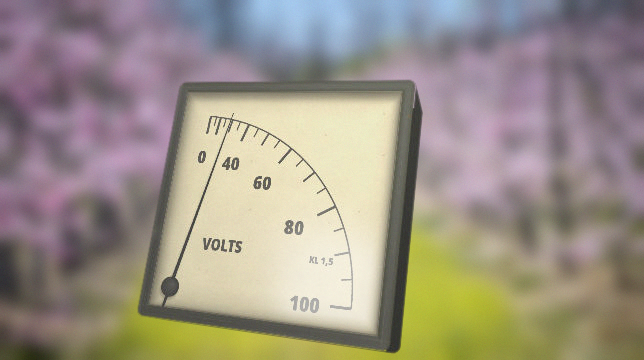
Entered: 30 V
